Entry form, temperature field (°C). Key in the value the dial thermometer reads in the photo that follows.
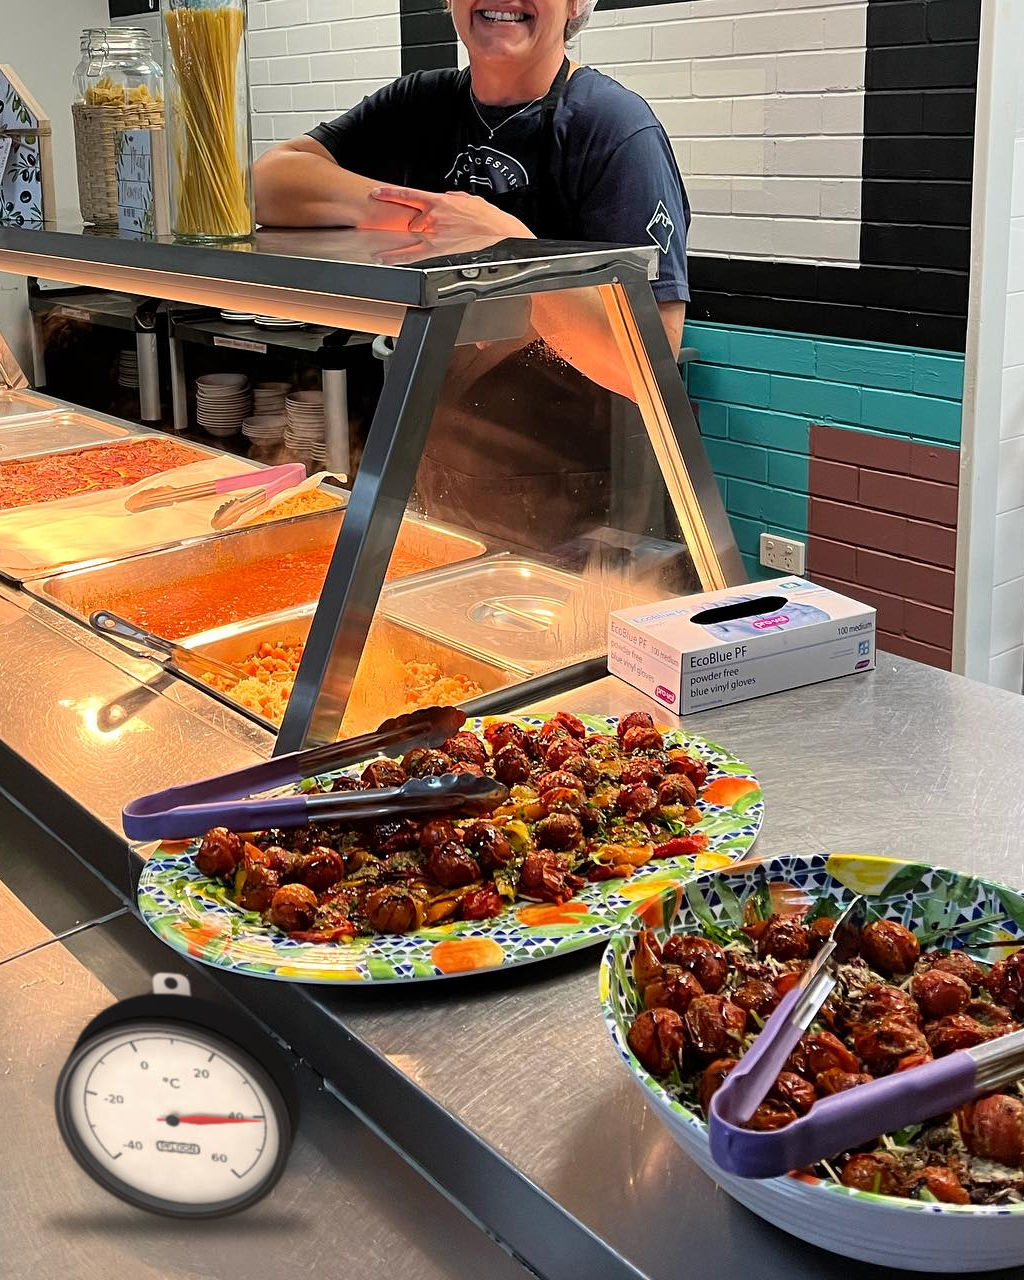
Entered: 40 °C
